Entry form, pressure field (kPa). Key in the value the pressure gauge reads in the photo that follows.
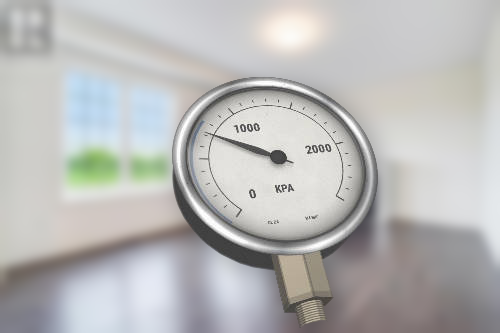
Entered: 700 kPa
